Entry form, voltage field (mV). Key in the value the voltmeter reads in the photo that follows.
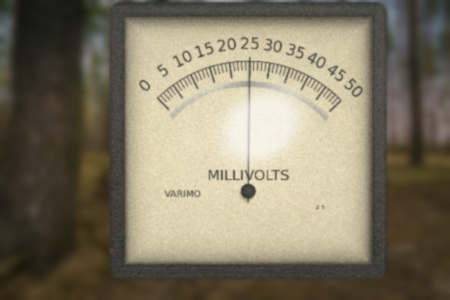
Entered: 25 mV
